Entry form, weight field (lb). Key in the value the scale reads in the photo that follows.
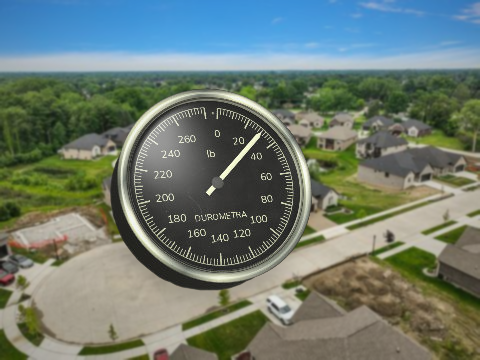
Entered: 30 lb
